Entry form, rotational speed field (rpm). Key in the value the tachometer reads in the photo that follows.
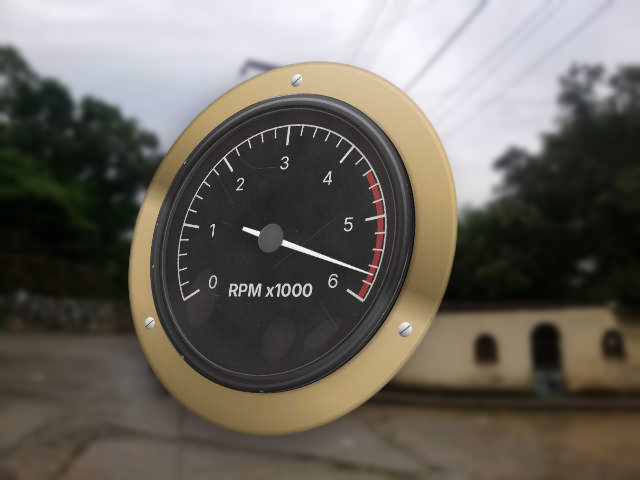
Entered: 5700 rpm
